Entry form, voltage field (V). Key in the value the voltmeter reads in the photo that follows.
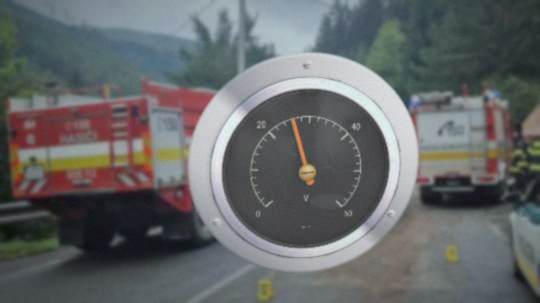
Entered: 26 V
